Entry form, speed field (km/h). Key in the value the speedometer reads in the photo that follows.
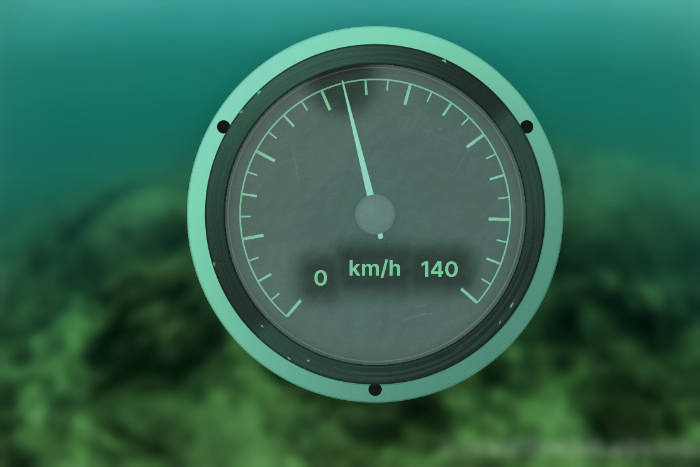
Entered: 65 km/h
